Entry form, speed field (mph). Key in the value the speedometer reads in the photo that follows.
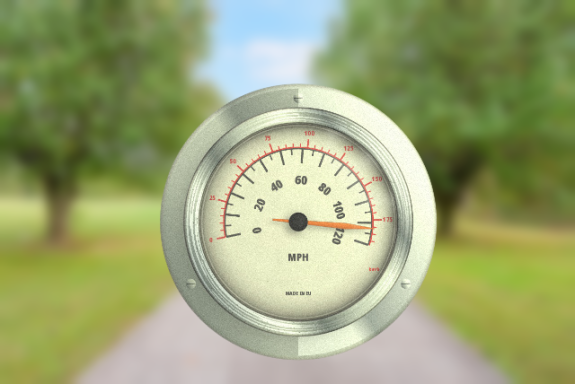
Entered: 112.5 mph
